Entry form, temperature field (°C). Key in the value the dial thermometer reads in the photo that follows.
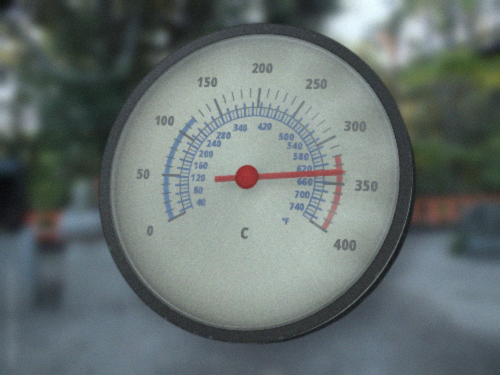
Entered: 340 °C
